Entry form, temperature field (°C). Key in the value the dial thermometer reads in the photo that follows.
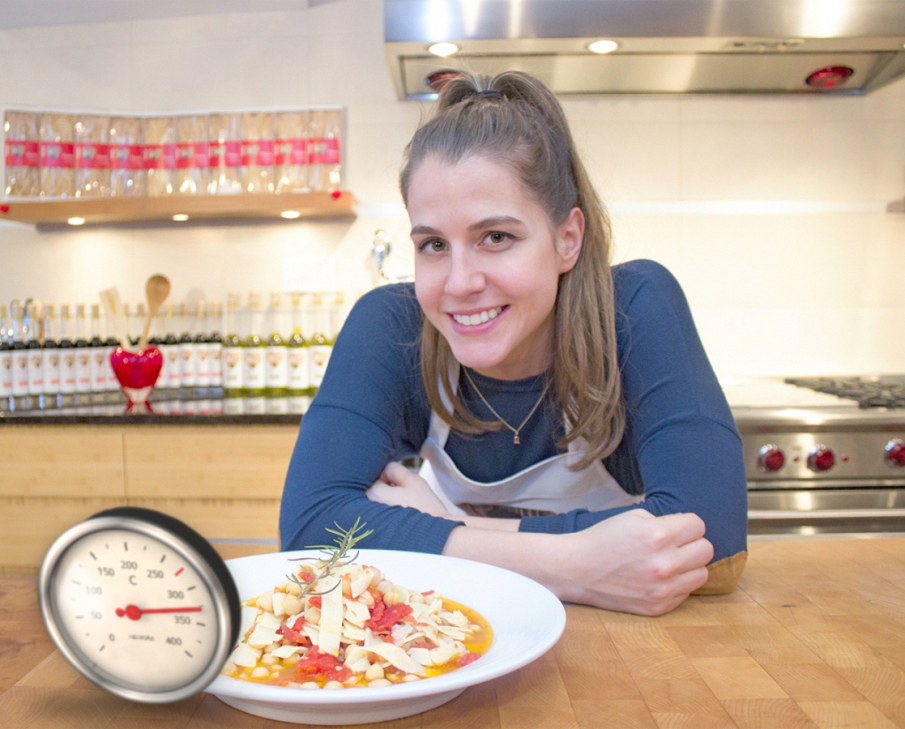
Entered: 325 °C
